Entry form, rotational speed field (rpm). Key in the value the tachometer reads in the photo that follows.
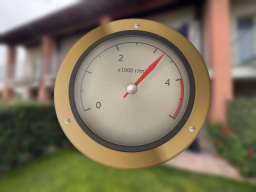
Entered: 3250 rpm
